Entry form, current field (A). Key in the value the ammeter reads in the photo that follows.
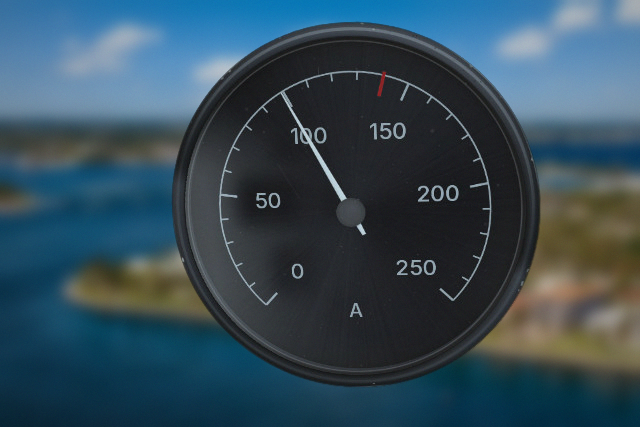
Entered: 100 A
